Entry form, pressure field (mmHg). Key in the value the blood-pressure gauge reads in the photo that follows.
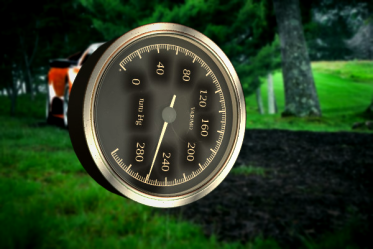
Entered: 260 mmHg
